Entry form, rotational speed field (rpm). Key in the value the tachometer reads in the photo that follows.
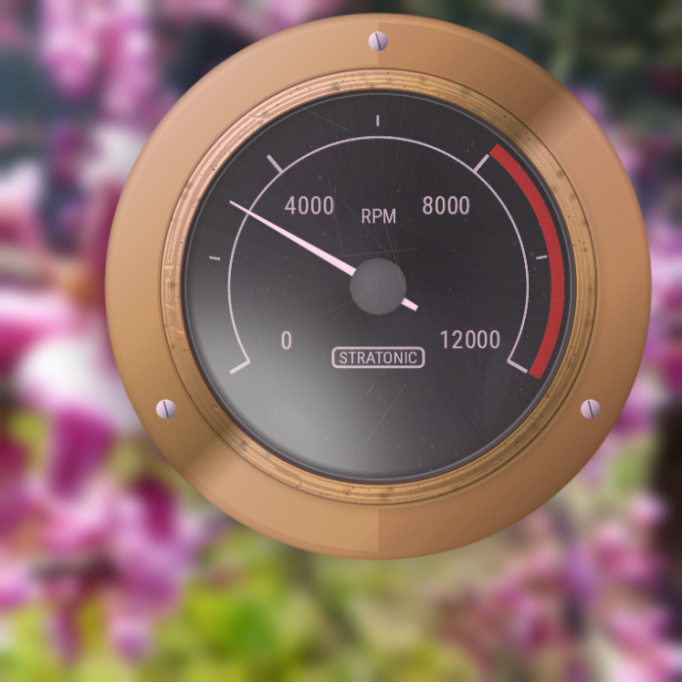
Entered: 3000 rpm
